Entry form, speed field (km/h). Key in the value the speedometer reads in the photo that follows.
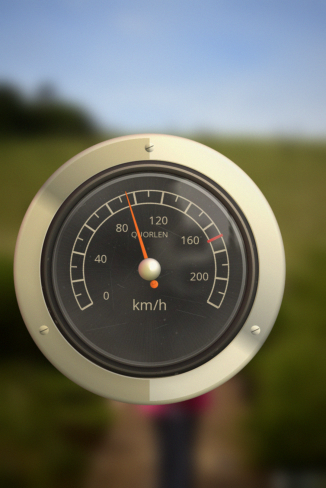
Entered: 95 km/h
